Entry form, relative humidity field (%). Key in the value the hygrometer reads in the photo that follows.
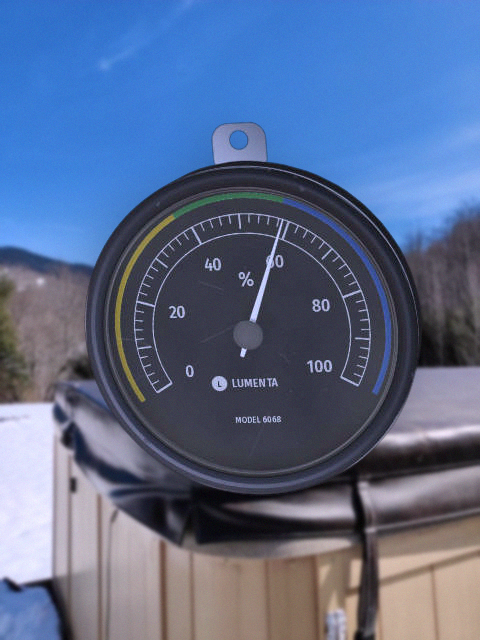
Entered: 59 %
